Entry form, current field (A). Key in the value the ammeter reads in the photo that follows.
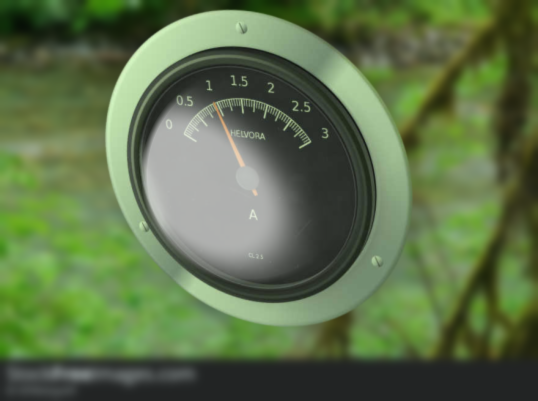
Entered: 1 A
